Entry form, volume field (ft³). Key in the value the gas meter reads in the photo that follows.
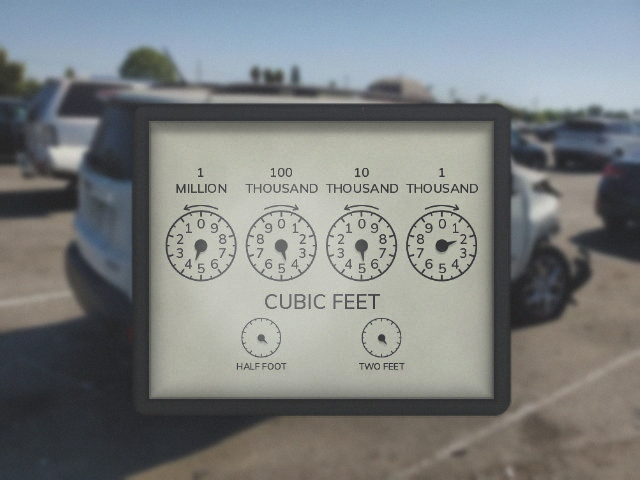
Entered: 445200 ft³
